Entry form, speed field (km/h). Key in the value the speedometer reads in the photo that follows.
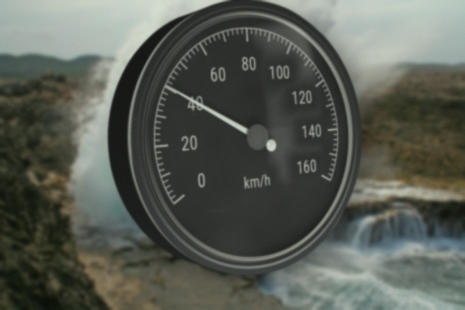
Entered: 40 km/h
